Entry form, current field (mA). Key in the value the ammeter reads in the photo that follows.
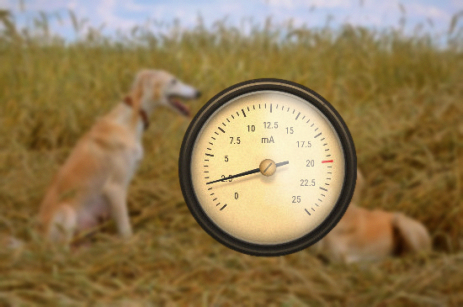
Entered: 2.5 mA
